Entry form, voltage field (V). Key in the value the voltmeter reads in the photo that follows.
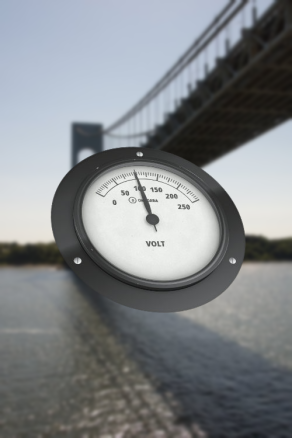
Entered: 100 V
